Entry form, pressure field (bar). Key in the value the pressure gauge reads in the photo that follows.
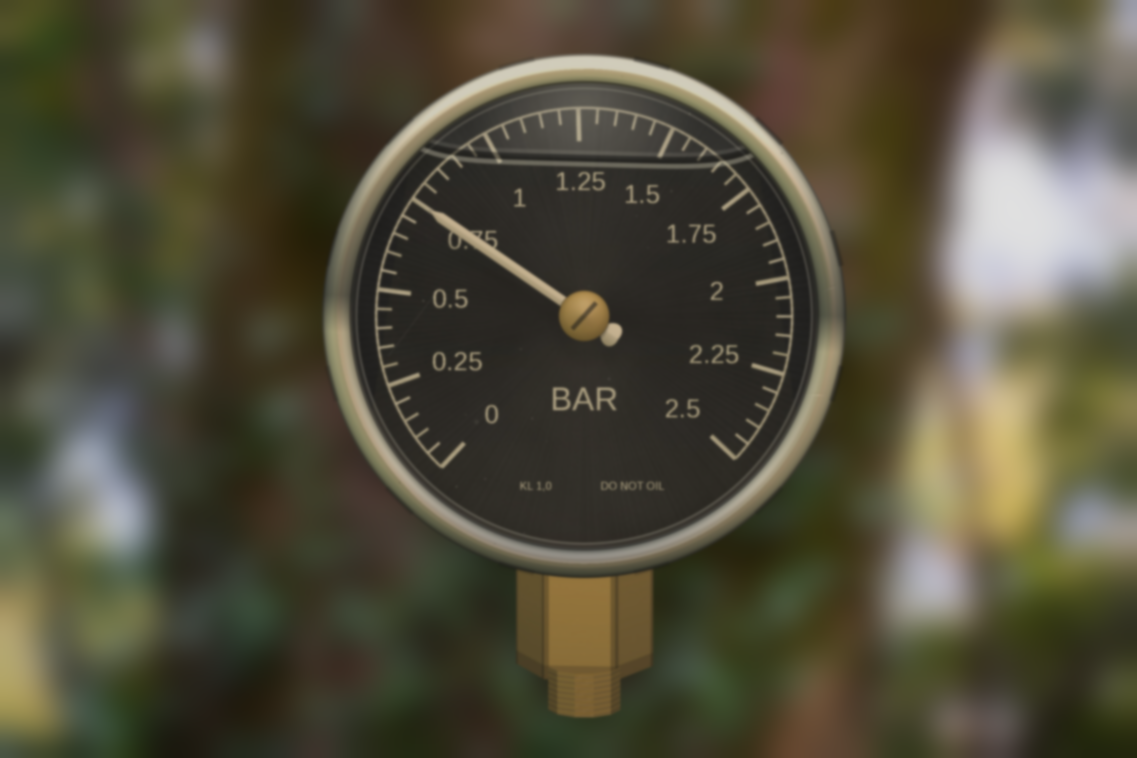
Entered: 0.75 bar
